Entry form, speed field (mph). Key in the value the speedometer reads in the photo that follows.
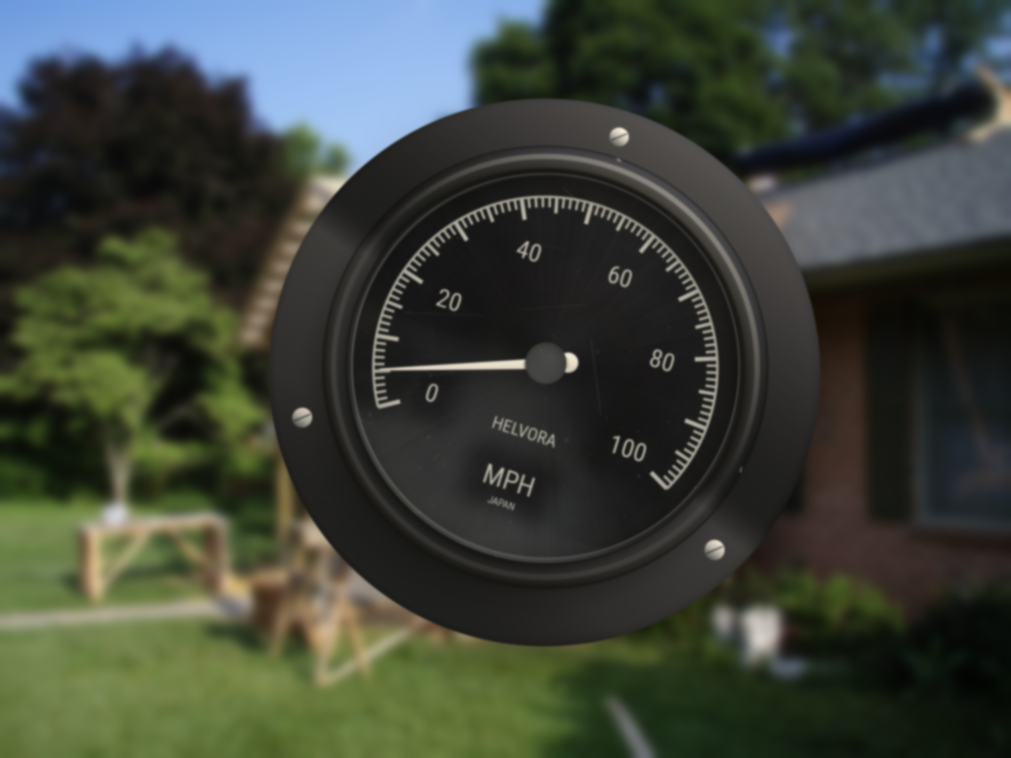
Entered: 5 mph
